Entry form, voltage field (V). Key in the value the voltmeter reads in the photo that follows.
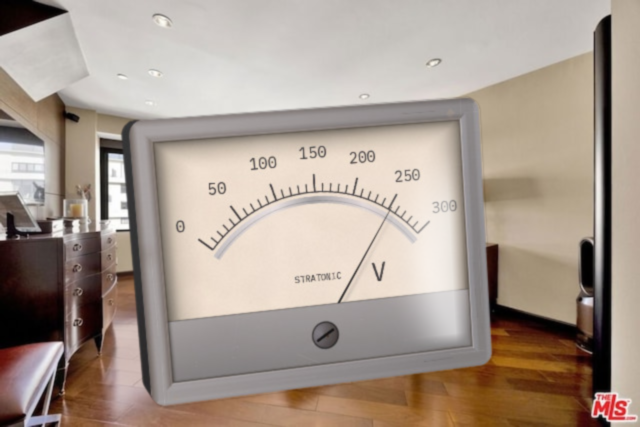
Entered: 250 V
